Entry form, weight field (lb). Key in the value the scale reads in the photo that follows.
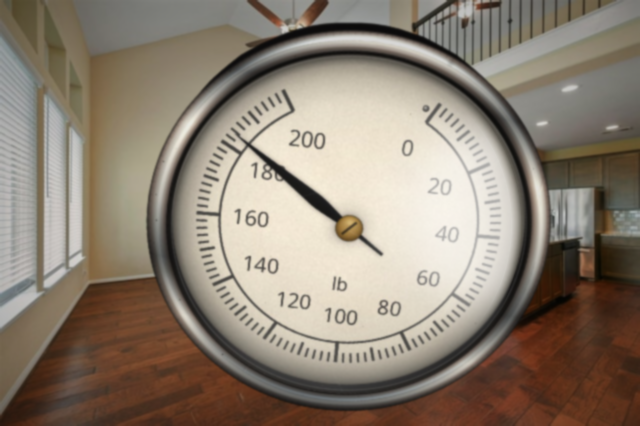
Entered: 184 lb
